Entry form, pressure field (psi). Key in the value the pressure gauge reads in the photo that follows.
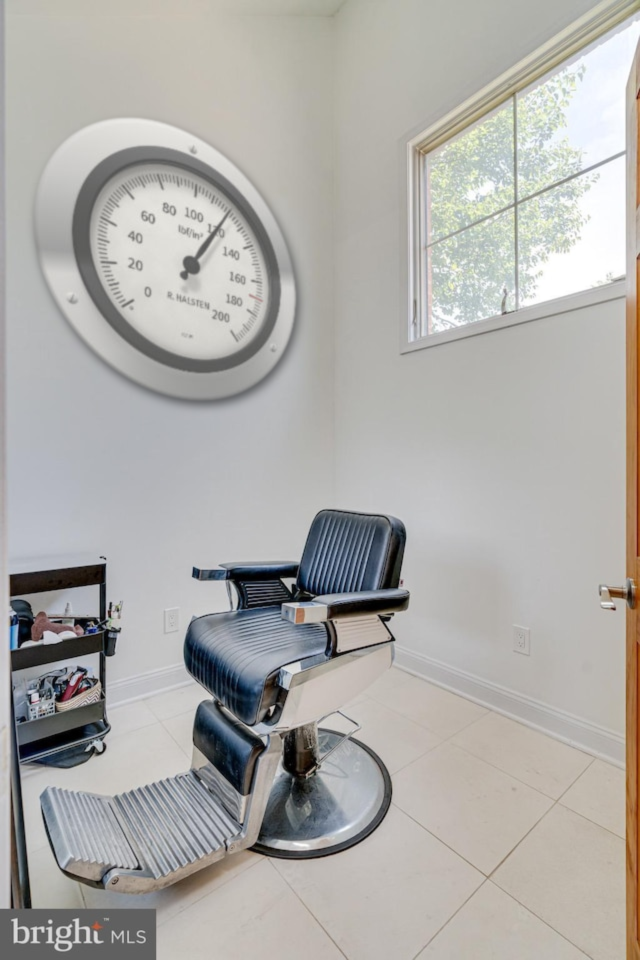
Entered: 120 psi
